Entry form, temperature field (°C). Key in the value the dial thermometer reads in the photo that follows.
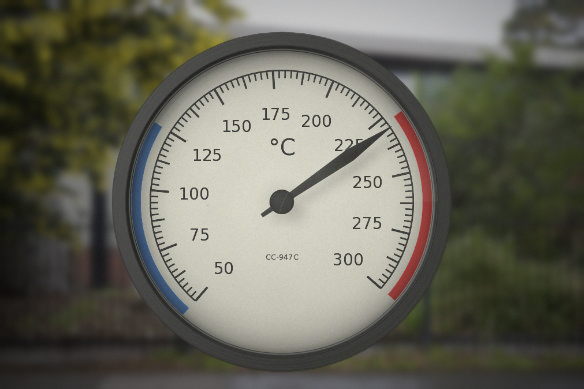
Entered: 230 °C
